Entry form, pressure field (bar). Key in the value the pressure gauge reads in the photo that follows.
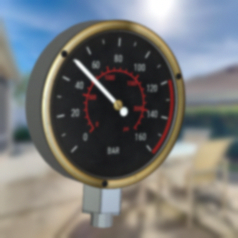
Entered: 50 bar
